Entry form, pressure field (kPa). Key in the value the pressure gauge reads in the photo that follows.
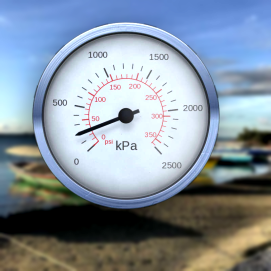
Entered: 200 kPa
